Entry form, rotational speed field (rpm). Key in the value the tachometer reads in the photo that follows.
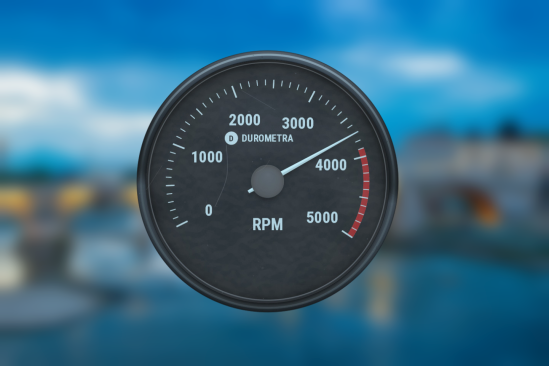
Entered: 3700 rpm
